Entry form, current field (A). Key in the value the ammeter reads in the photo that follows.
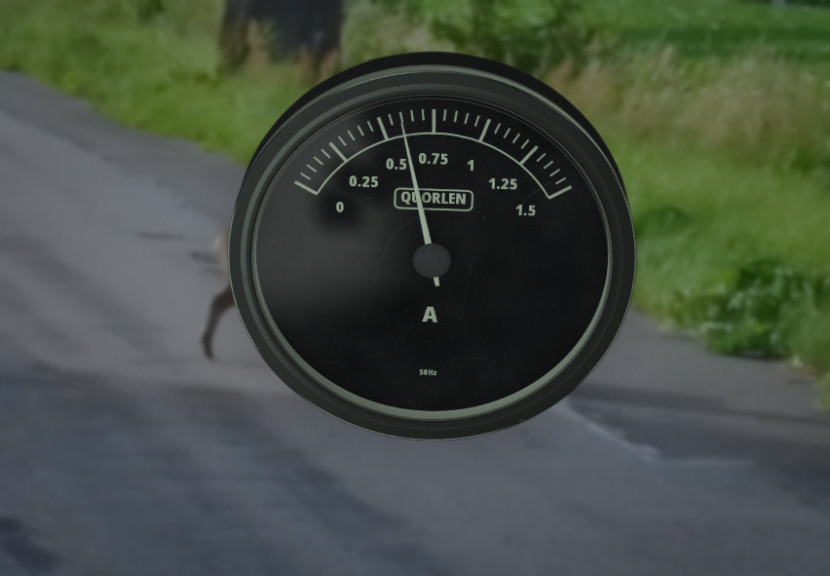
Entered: 0.6 A
